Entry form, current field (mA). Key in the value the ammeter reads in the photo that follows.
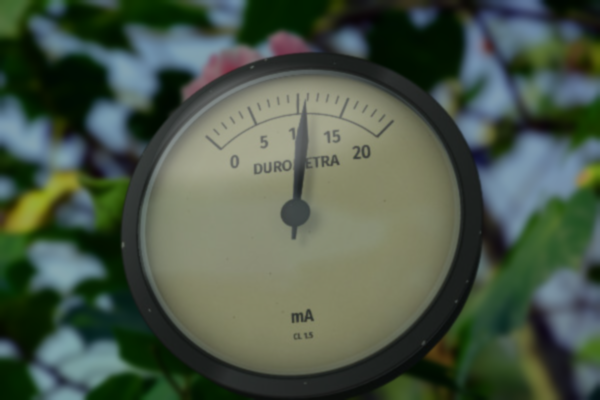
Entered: 11 mA
